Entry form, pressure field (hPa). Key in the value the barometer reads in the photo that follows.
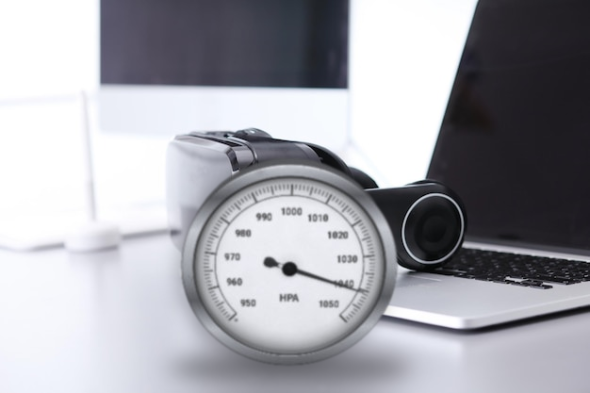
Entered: 1040 hPa
